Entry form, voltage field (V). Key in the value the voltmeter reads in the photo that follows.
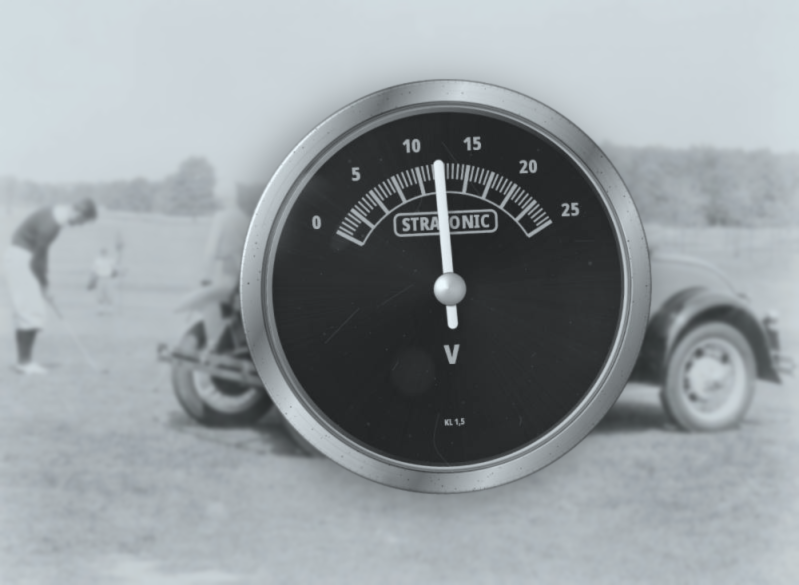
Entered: 12 V
